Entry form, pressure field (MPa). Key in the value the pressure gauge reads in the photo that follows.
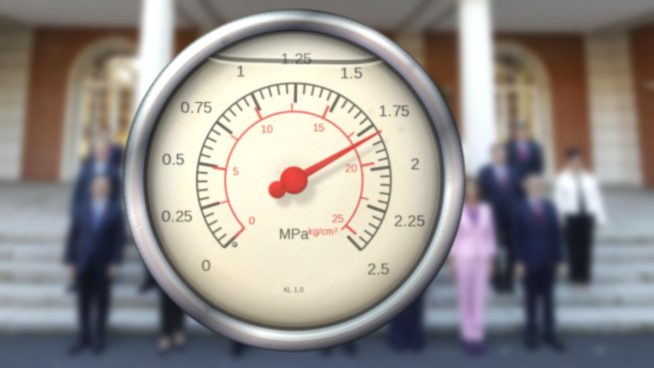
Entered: 1.8 MPa
